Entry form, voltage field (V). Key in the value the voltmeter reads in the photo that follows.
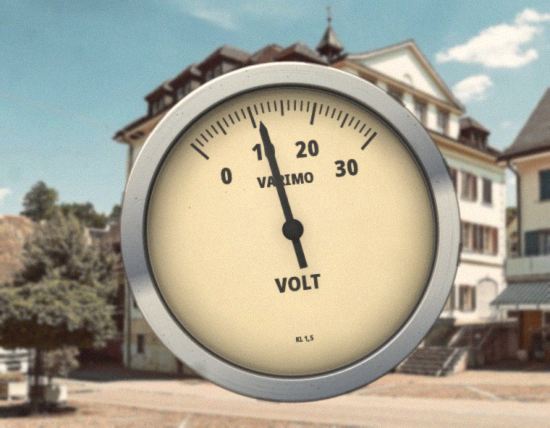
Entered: 11 V
